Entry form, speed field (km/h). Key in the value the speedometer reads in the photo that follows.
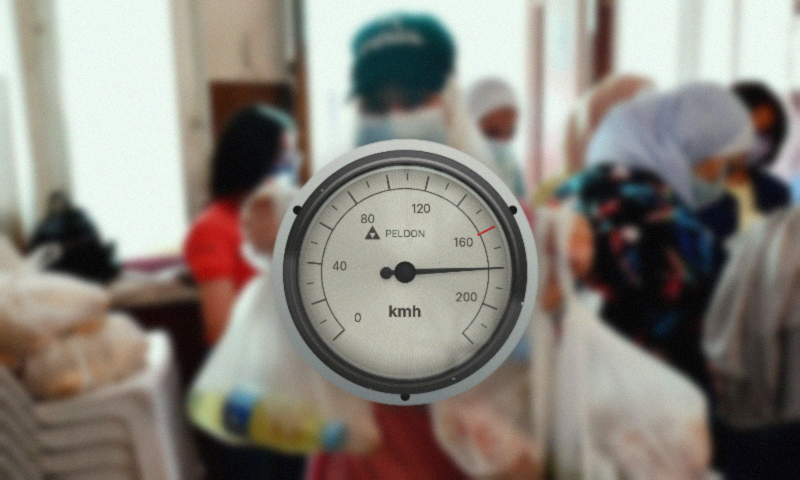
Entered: 180 km/h
